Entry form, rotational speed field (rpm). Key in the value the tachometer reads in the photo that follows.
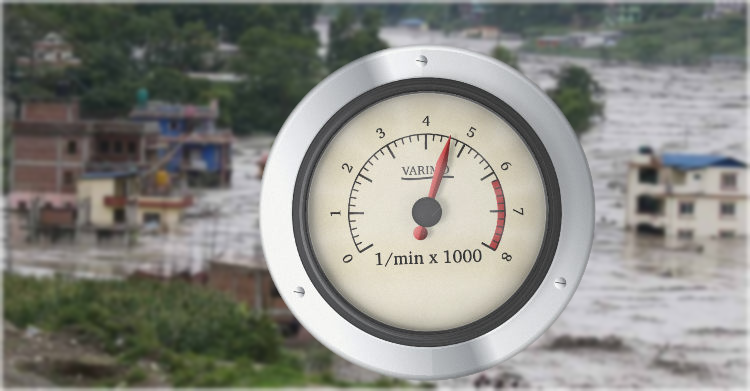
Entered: 4600 rpm
